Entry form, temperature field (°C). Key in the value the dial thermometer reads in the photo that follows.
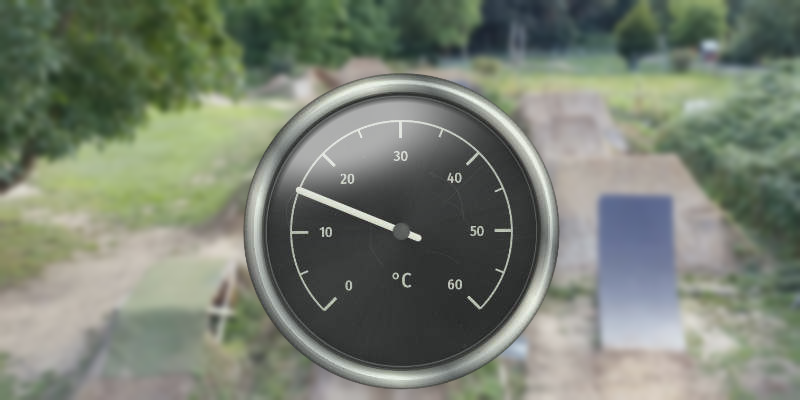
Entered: 15 °C
